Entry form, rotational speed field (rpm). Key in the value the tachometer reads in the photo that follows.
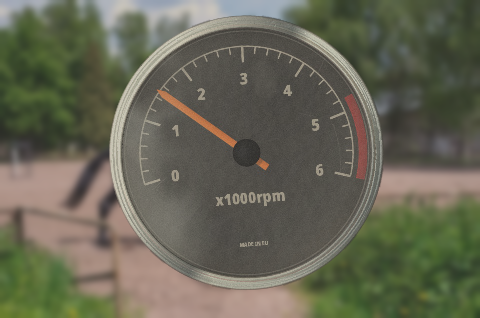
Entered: 1500 rpm
